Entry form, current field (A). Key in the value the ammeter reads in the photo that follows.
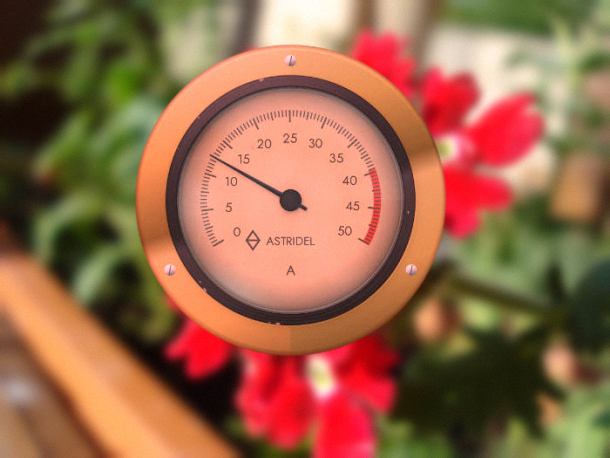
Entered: 12.5 A
